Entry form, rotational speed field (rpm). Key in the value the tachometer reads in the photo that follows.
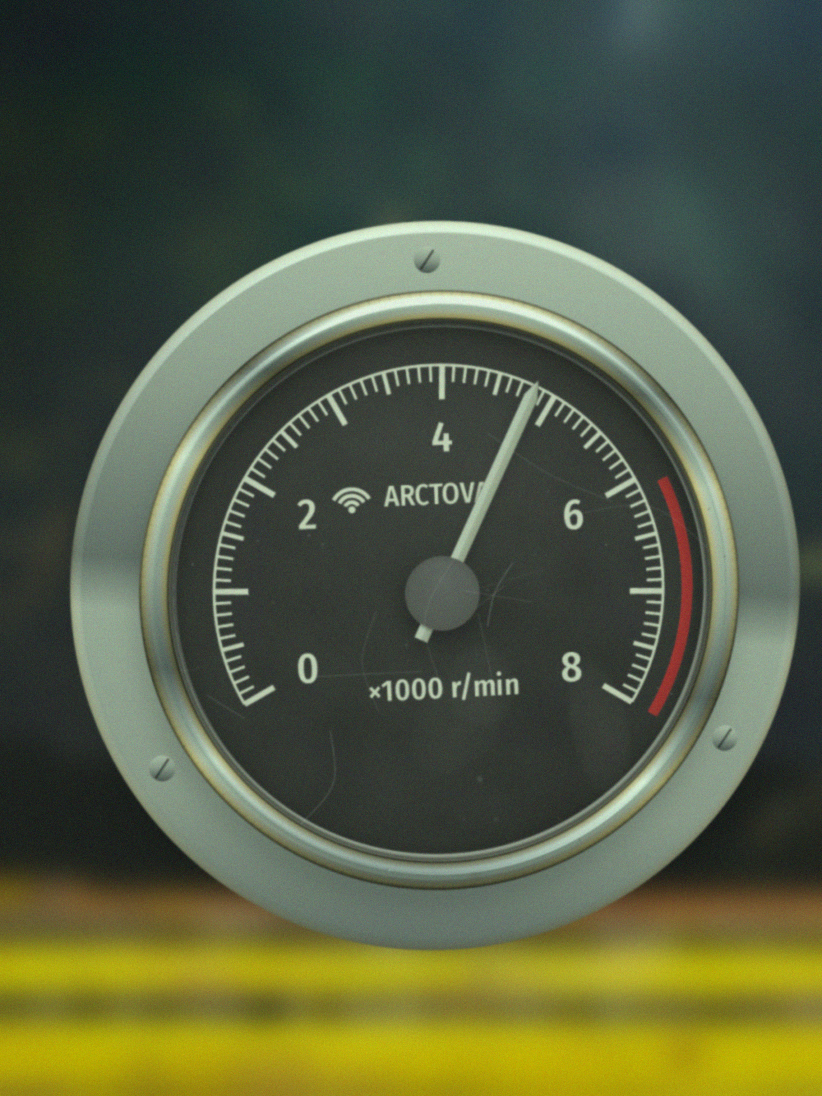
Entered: 4800 rpm
